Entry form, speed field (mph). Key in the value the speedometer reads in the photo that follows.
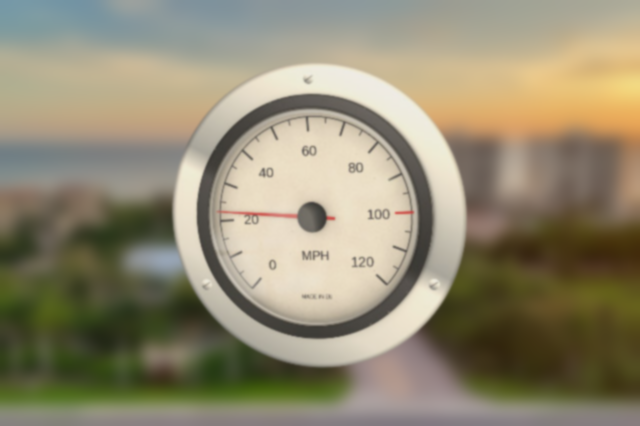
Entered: 22.5 mph
